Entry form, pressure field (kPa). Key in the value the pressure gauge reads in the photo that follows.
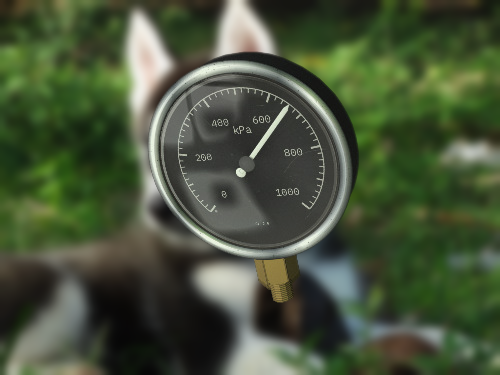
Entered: 660 kPa
